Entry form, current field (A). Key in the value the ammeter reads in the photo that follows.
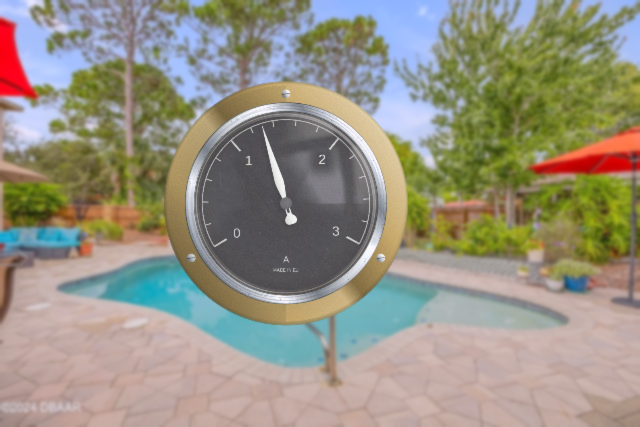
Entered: 1.3 A
